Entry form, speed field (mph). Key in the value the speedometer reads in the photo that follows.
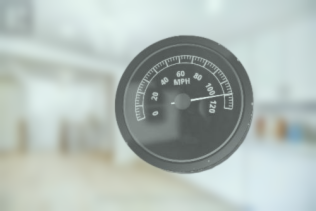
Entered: 110 mph
